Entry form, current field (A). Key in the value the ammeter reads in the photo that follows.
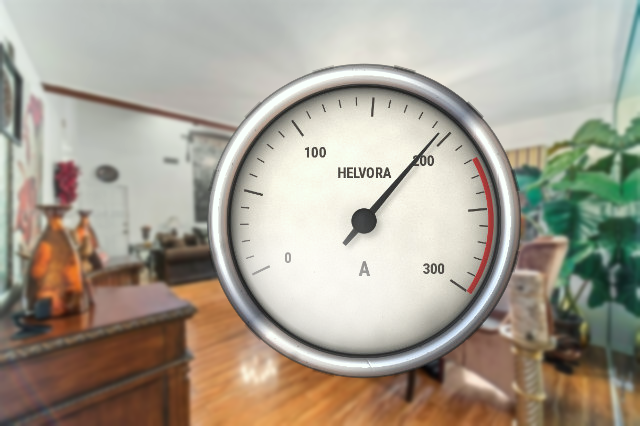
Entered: 195 A
